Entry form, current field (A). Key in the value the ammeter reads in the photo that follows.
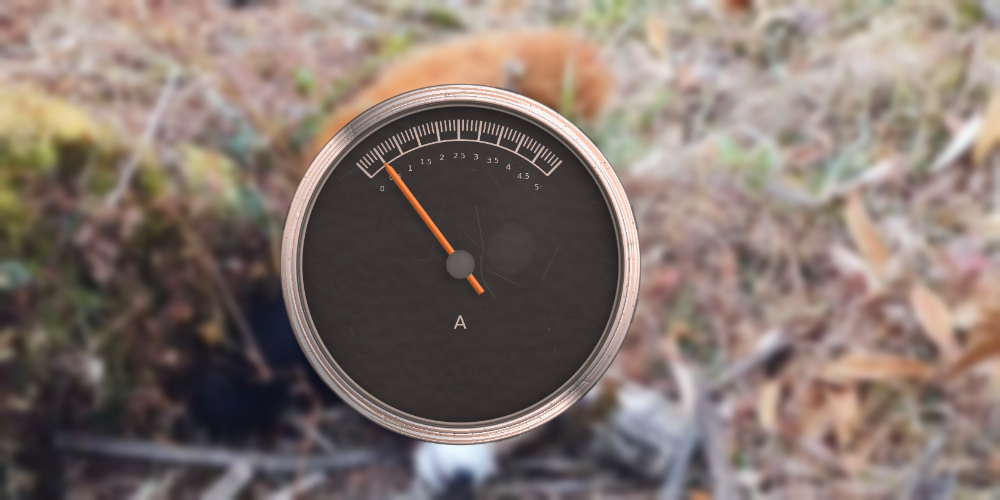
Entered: 0.5 A
